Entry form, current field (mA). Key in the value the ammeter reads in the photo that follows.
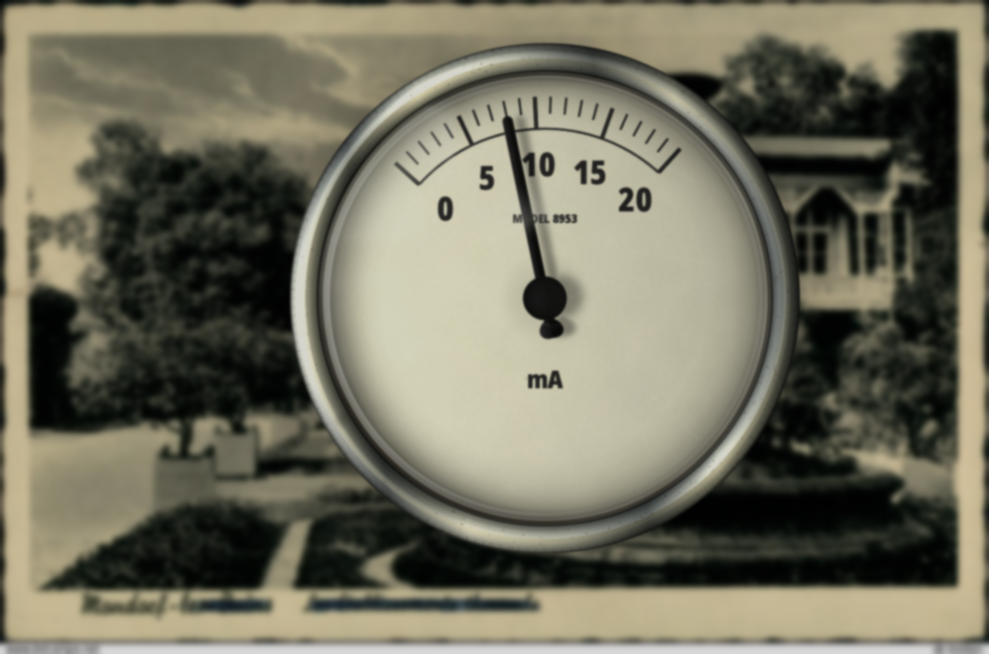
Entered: 8 mA
